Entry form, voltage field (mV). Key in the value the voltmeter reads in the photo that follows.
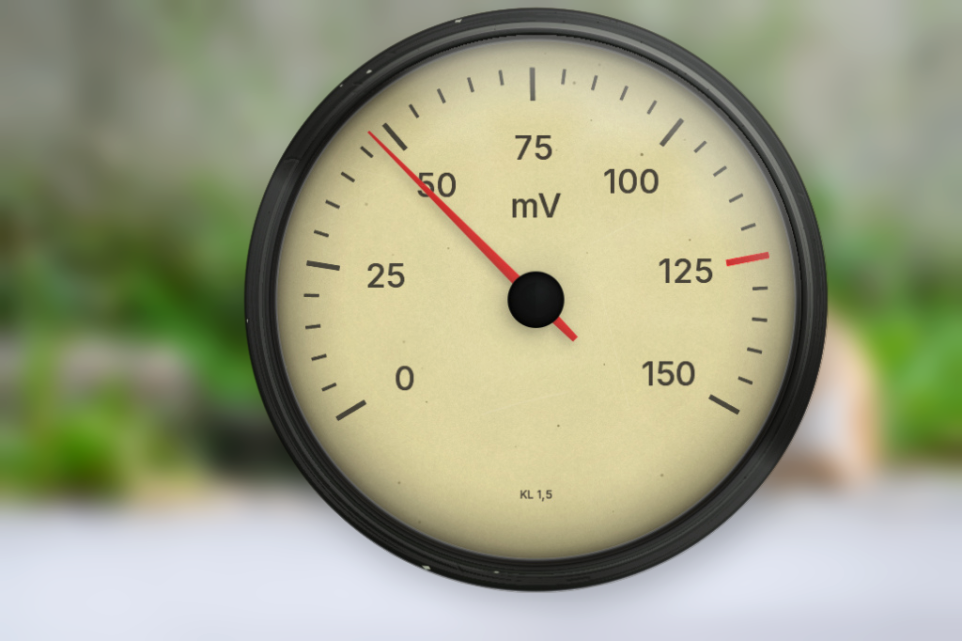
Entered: 47.5 mV
